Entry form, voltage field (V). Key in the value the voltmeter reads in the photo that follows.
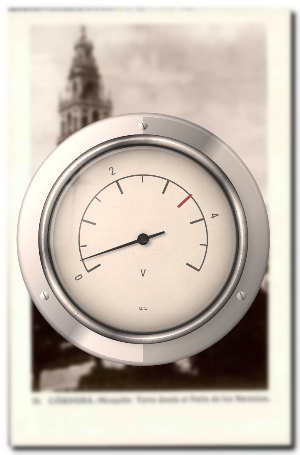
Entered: 0.25 V
